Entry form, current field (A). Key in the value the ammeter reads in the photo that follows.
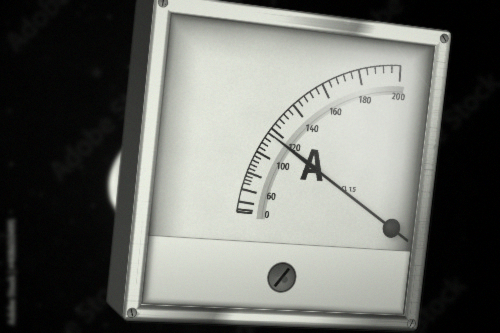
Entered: 116 A
